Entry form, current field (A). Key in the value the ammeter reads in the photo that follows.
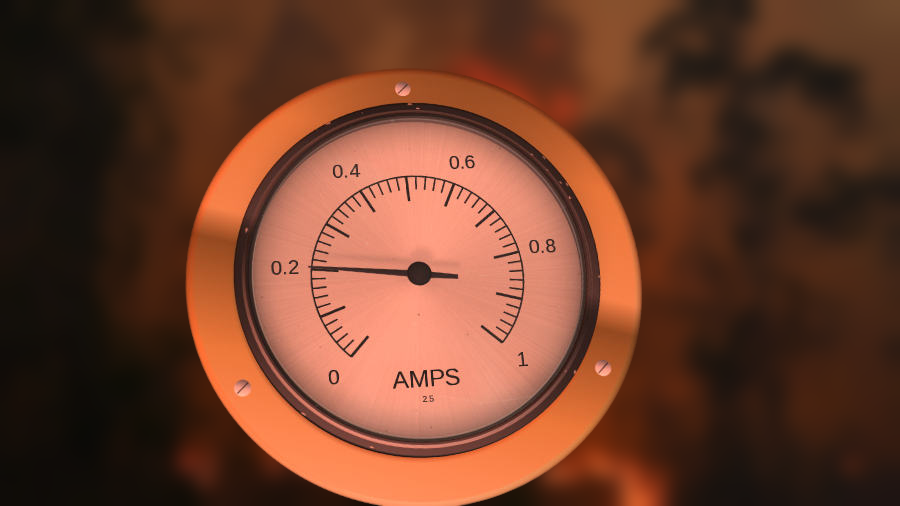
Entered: 0.2 A
